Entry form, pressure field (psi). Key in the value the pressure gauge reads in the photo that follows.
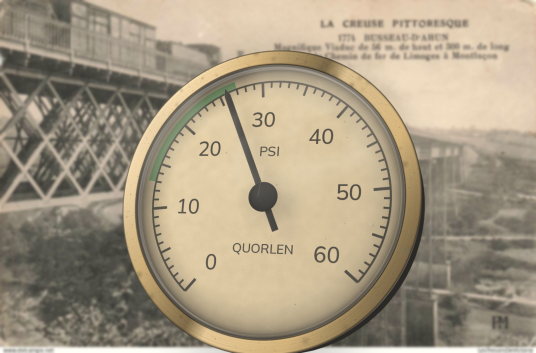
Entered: 26 psi
